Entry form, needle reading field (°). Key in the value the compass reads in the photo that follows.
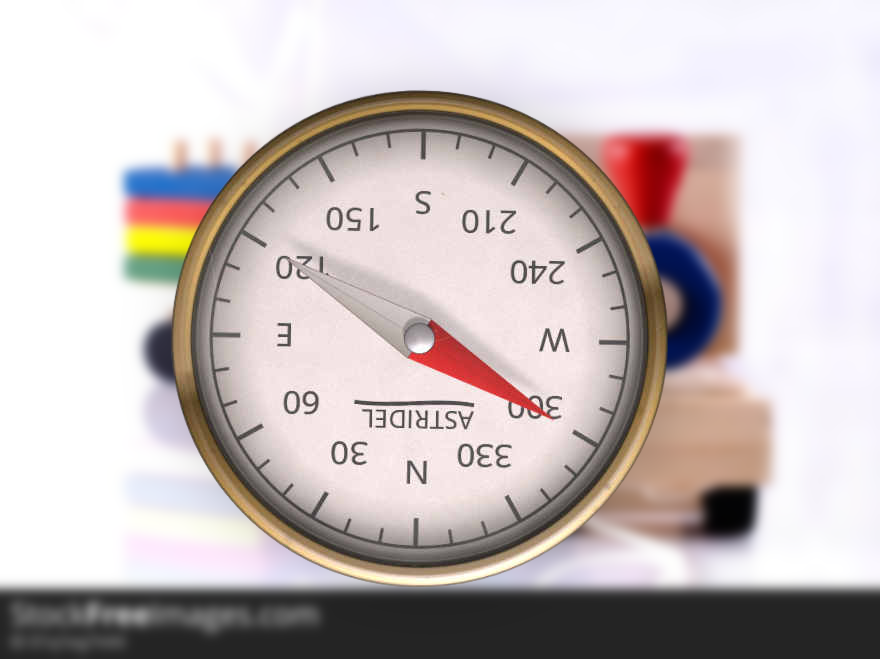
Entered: 300 °
